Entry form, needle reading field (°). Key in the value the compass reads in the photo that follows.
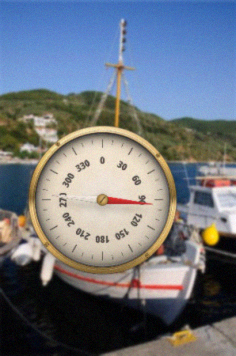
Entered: 95 °
